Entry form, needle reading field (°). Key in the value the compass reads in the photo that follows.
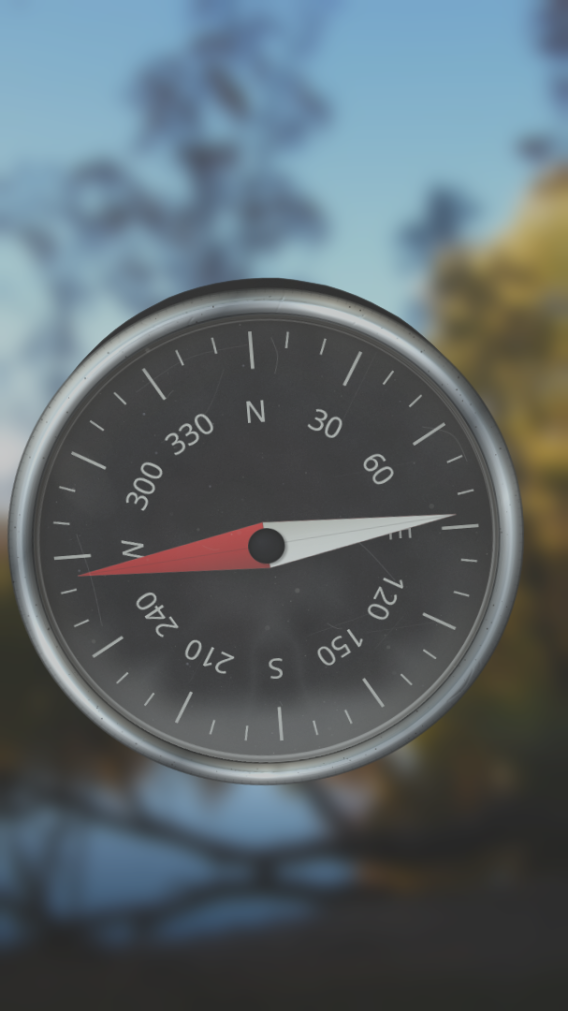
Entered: 265 °
